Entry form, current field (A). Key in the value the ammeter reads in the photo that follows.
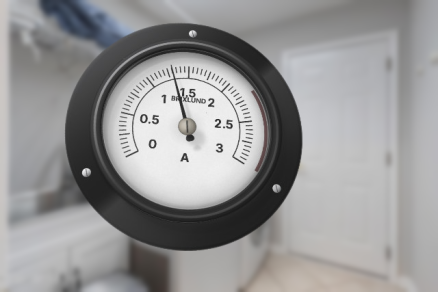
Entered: 1.3 A
